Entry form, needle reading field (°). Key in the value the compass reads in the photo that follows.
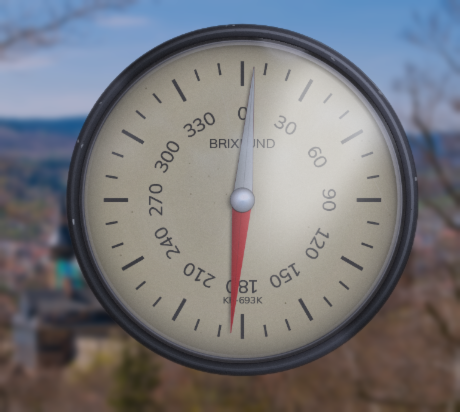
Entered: 185 °
